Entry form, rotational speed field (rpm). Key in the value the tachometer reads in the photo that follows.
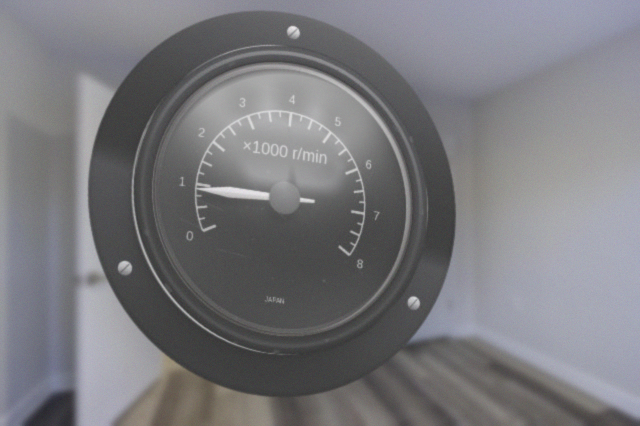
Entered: 875 rpm
